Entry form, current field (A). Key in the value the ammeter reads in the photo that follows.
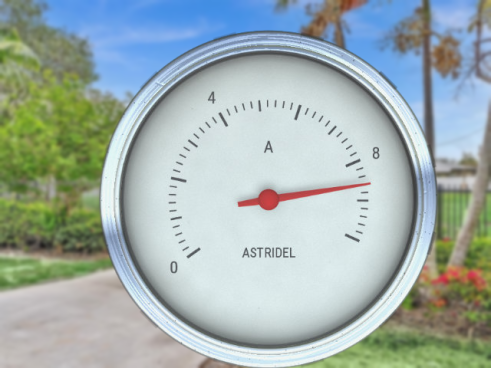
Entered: 8.6 A
